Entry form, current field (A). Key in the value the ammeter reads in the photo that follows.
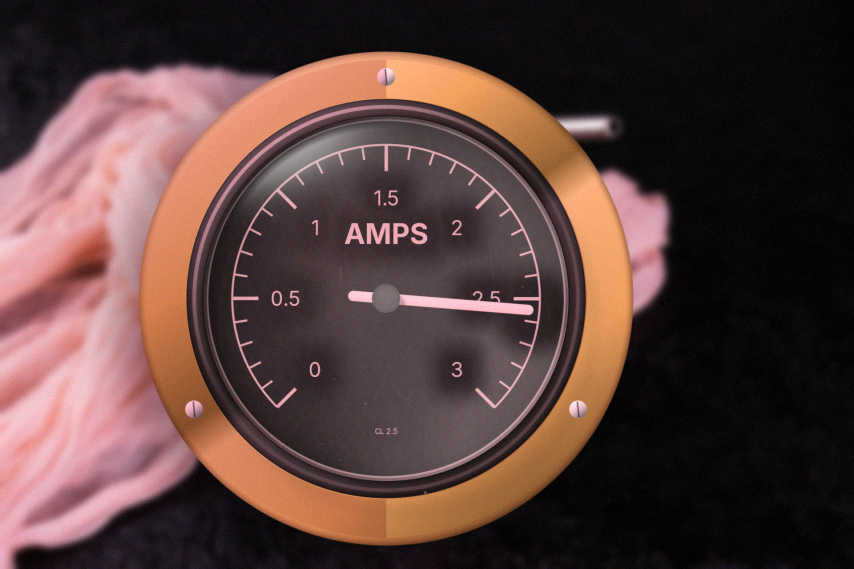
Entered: 2.55 A
